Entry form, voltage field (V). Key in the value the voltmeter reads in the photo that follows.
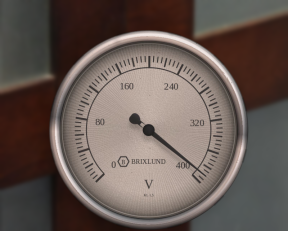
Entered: 390 V
